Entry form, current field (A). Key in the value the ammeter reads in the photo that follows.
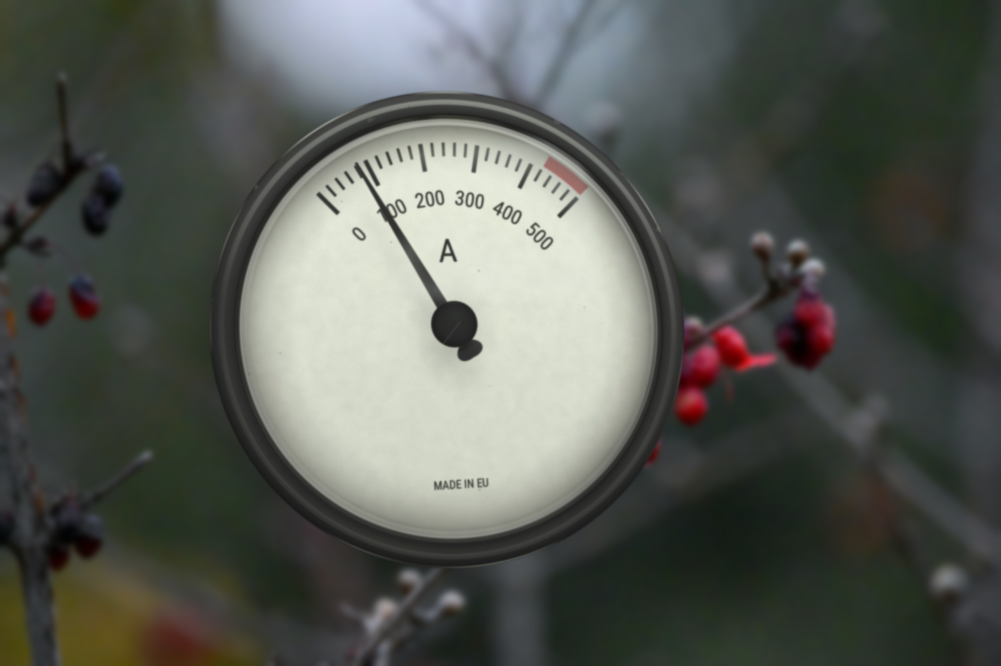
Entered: 80 A
